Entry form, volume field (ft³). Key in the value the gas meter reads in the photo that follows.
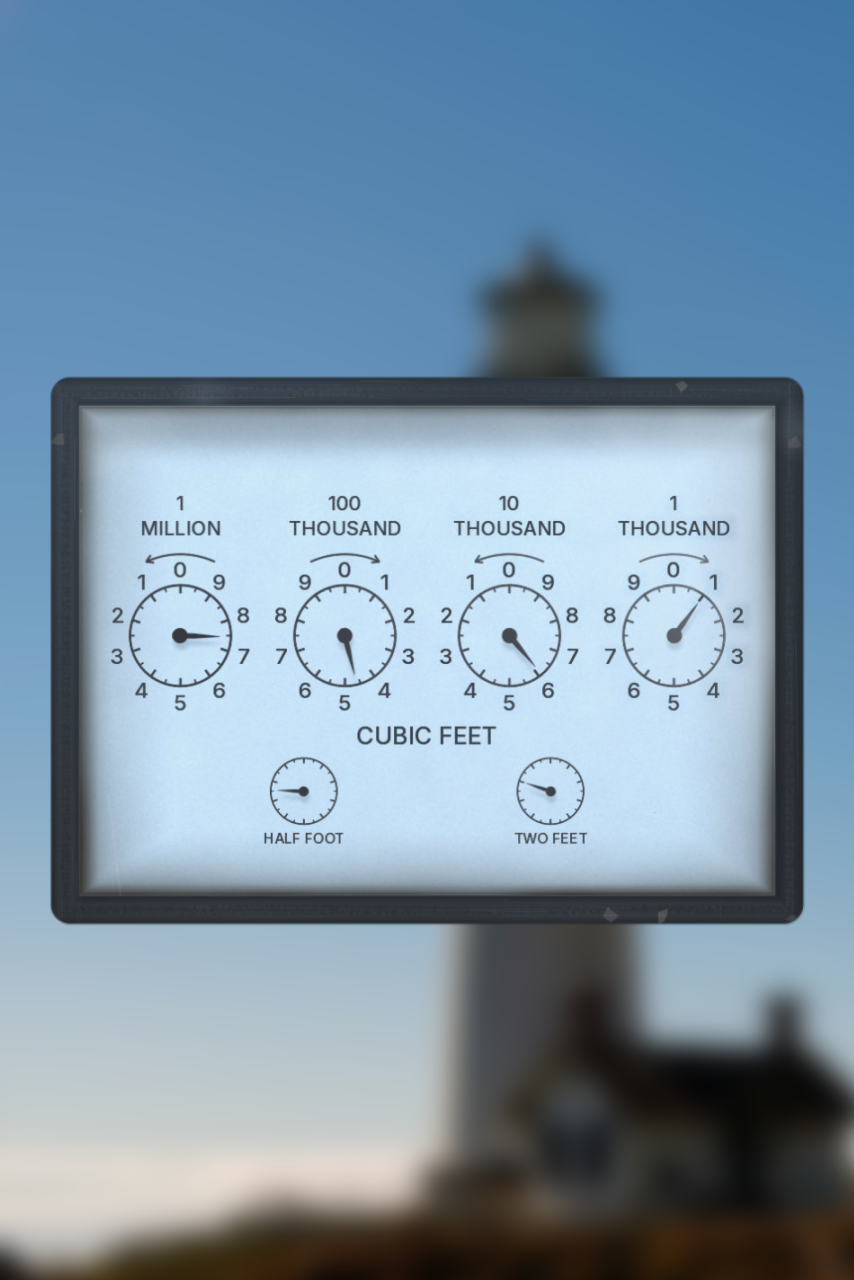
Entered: 746100 ft³
